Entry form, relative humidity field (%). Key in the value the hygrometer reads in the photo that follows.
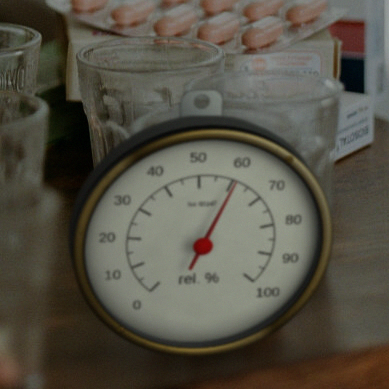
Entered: 60 %
